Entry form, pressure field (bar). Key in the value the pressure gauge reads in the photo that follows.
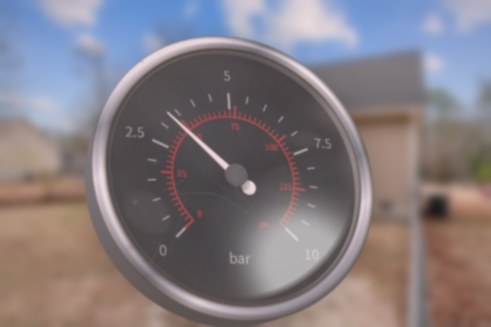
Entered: 3.25 bar
